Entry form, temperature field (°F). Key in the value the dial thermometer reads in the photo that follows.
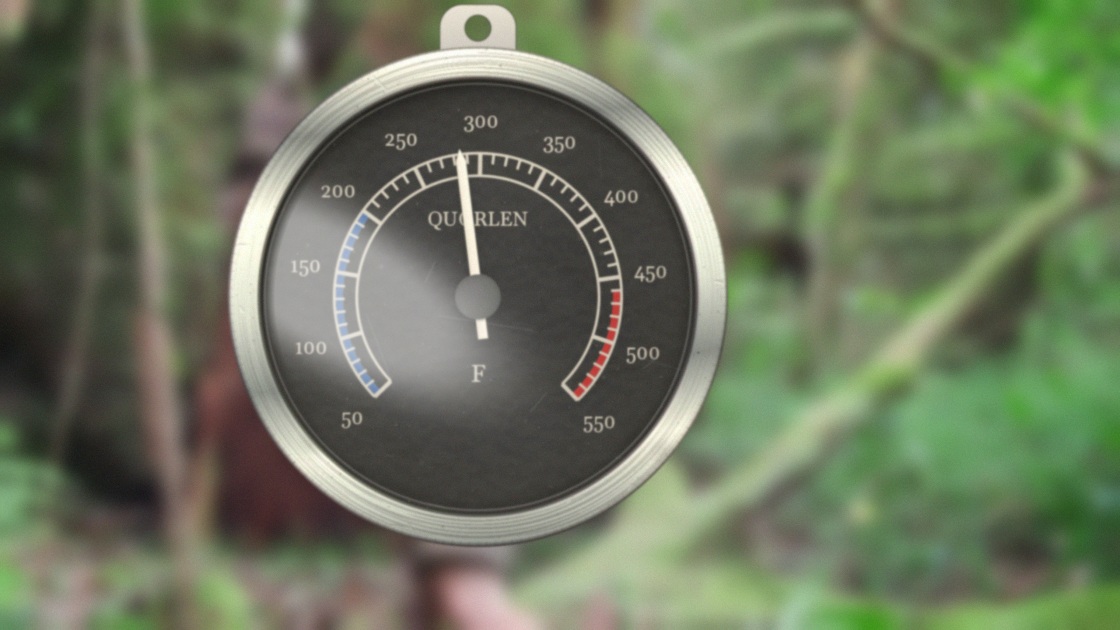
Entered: 285 °F
